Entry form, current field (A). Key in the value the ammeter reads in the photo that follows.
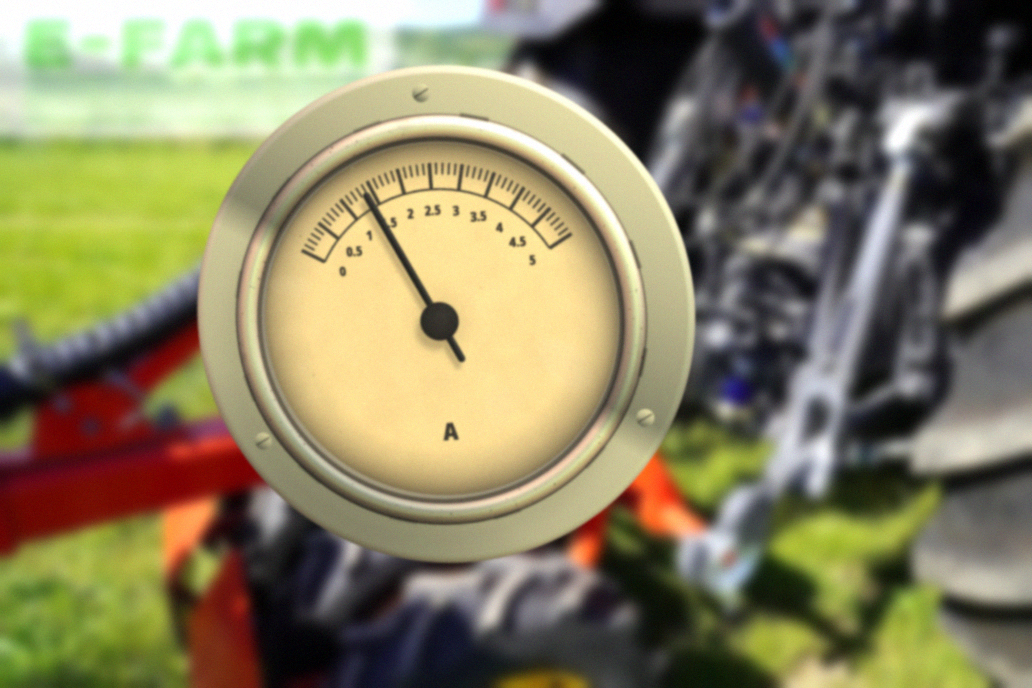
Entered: 1.4 A
